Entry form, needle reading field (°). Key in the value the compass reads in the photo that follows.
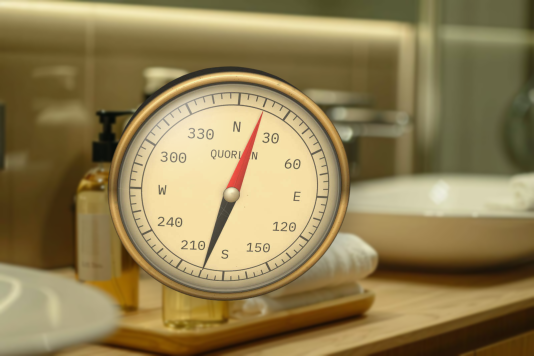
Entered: 15 °
